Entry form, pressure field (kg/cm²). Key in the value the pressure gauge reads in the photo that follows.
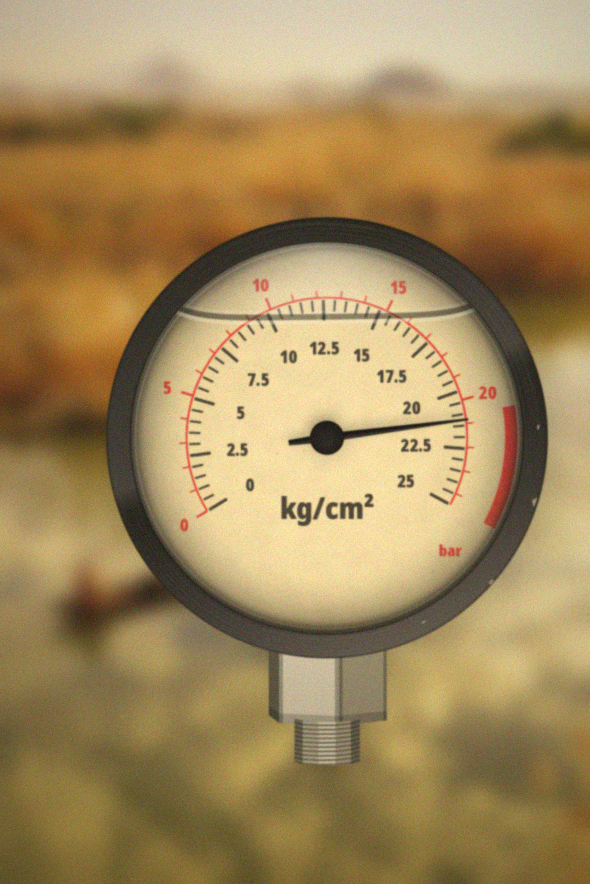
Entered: 21.25 kg/cm²
